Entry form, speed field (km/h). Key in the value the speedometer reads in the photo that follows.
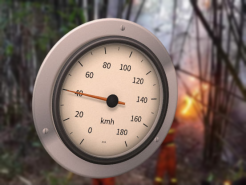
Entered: 40 km/h
